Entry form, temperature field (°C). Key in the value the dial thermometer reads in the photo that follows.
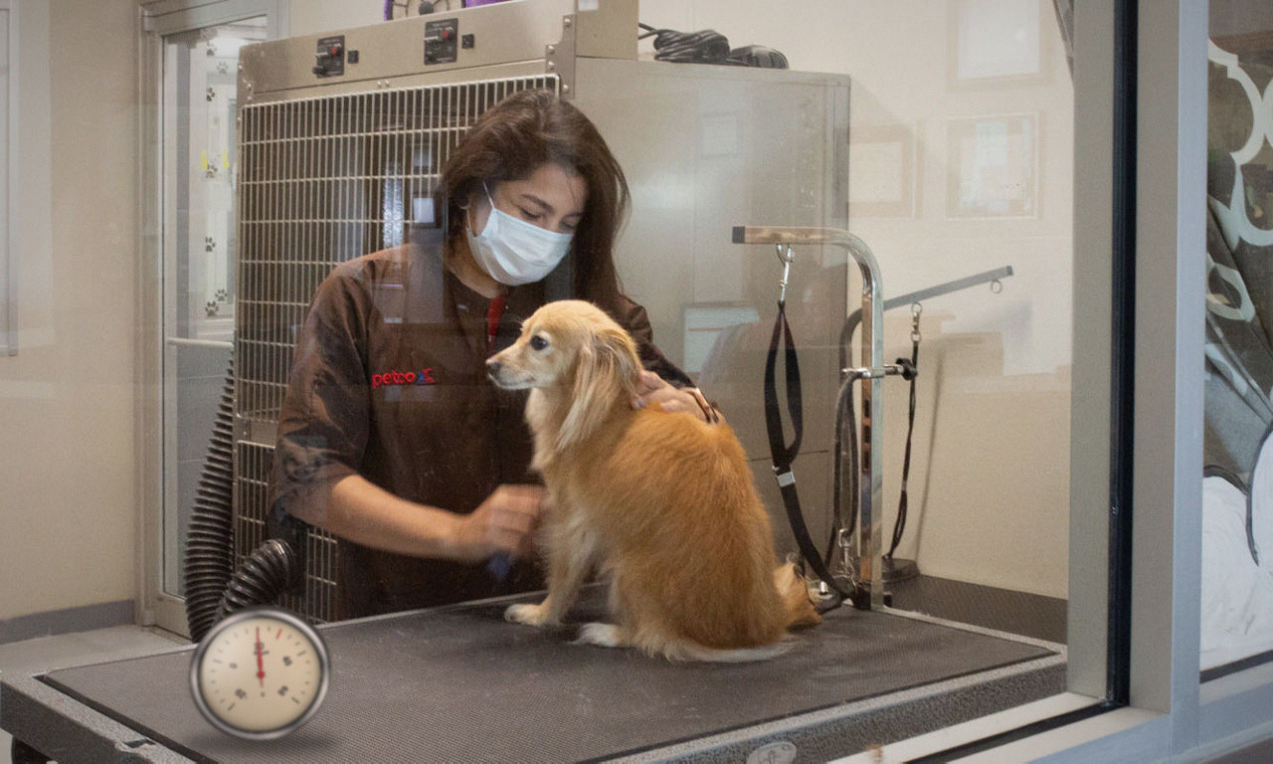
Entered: 20 °C
